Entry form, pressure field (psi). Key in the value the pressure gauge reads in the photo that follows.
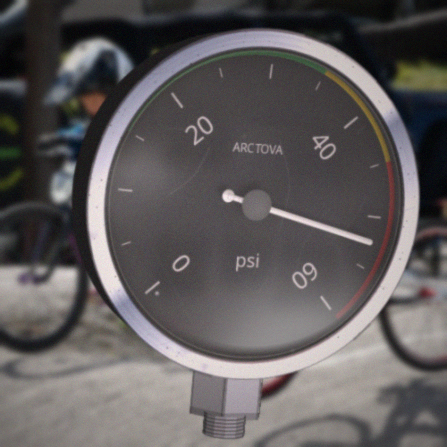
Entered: 52.5 psi
